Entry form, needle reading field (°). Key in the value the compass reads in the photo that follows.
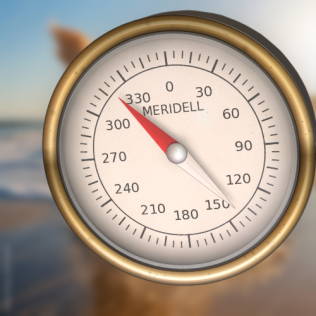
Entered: 320 °
